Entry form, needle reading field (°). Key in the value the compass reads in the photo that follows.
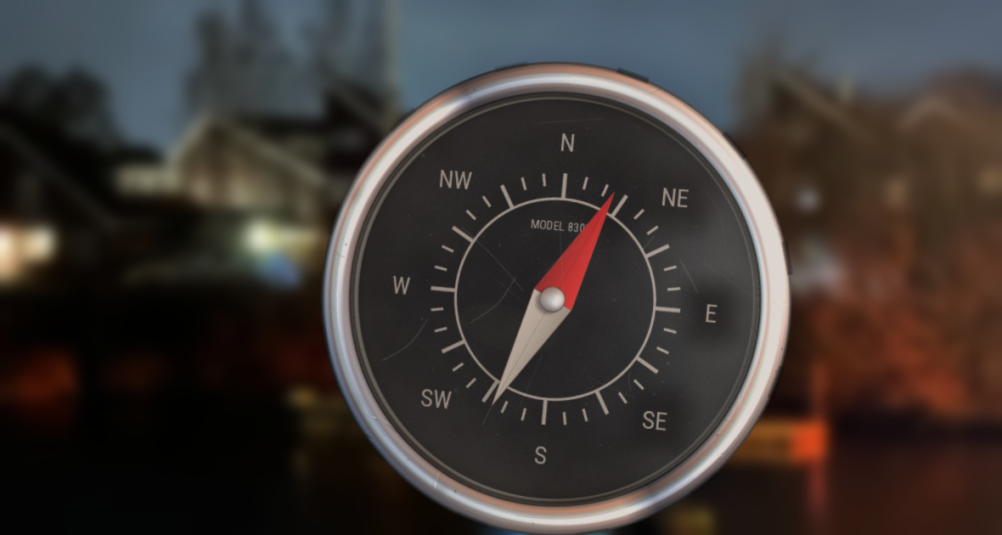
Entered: 25 °
